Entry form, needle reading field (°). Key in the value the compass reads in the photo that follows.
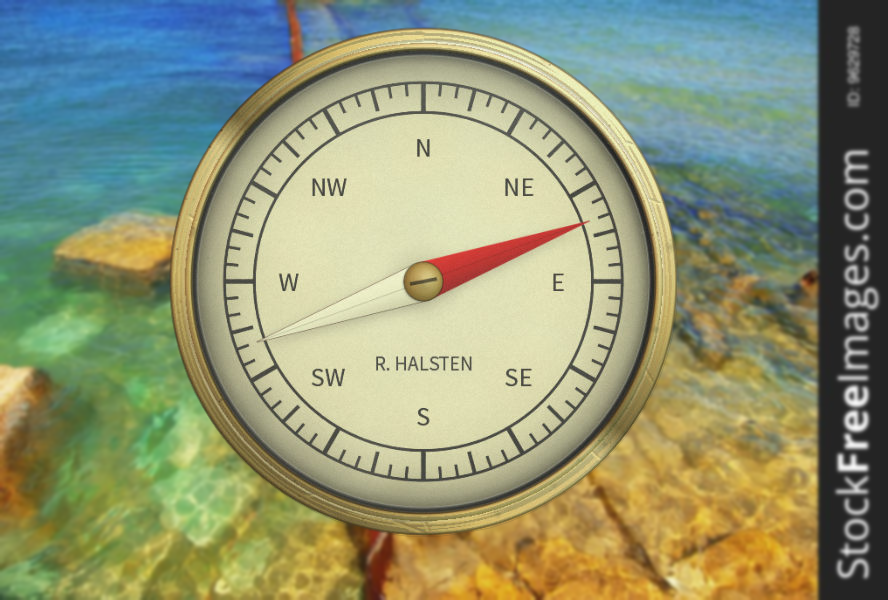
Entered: 70 °
